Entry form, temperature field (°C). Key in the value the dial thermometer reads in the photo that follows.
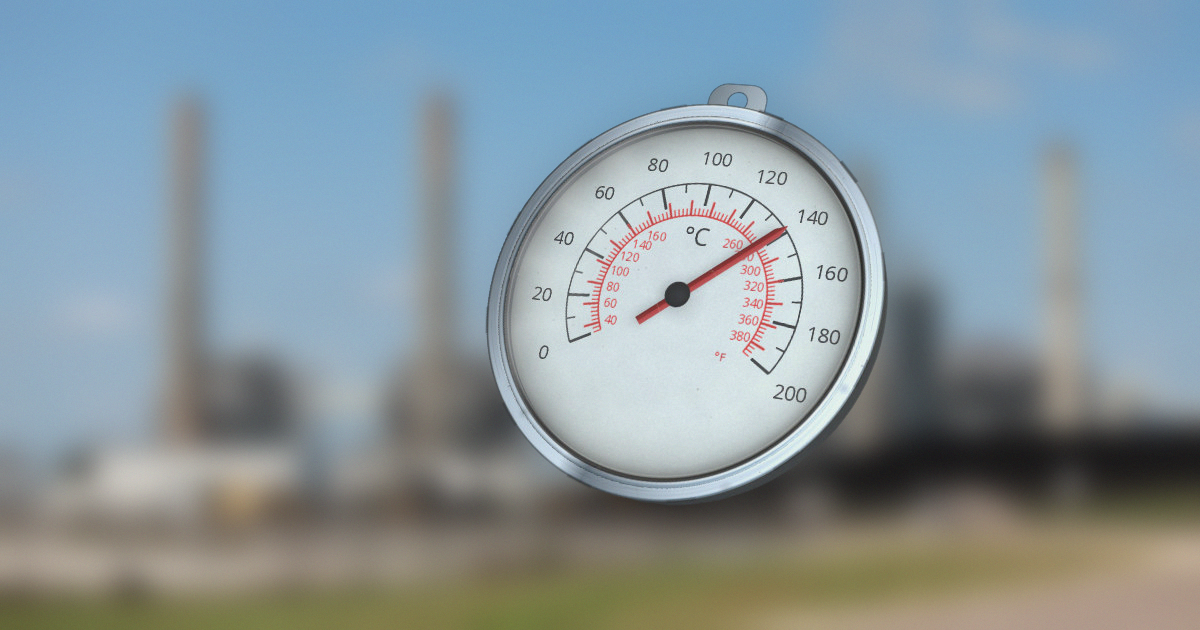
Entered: 140 °C
